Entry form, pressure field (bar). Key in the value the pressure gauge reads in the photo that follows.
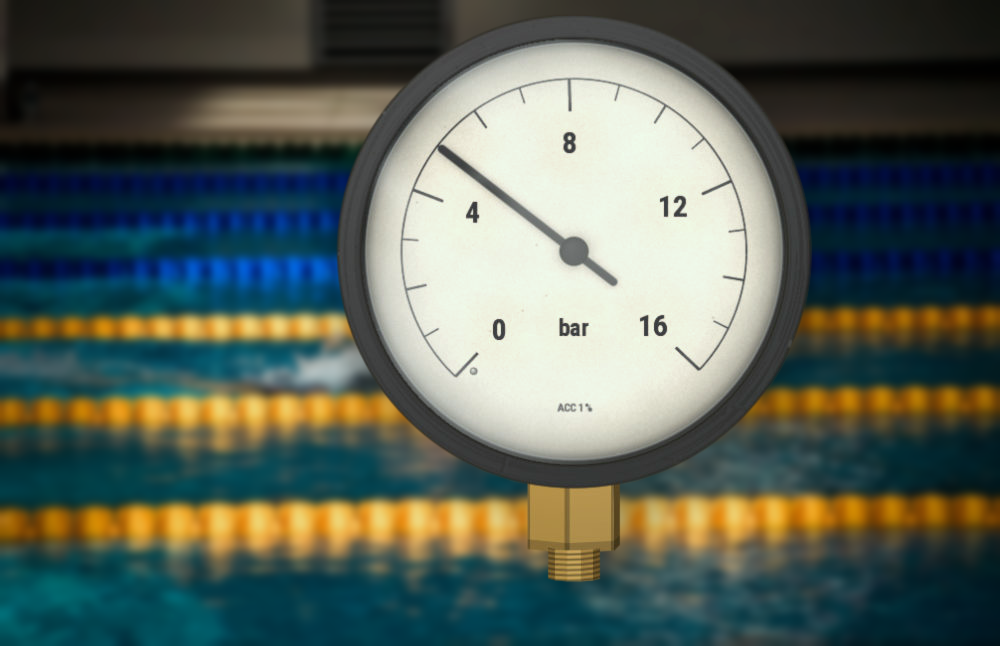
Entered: 5 bar
